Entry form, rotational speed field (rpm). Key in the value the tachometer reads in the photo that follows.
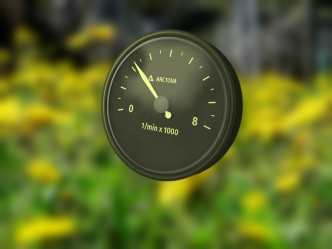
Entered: 2250 rpm
